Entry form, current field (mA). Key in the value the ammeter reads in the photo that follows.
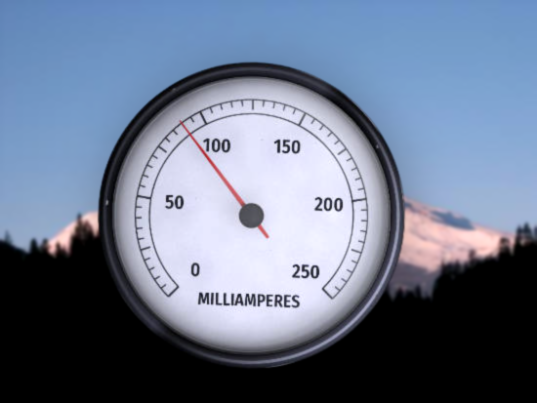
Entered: 90 mA
